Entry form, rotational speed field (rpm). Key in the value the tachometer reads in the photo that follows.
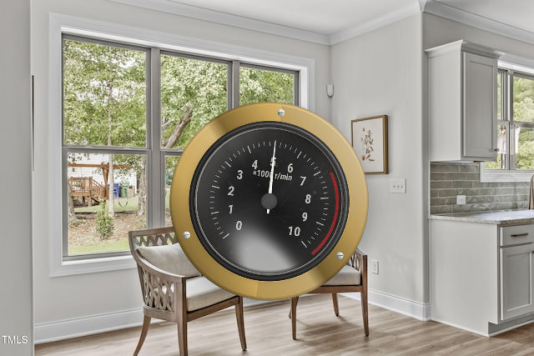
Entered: 5000 rpm
